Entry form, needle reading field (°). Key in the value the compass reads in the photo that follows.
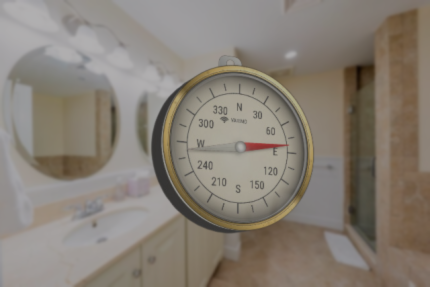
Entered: 82.5 °
